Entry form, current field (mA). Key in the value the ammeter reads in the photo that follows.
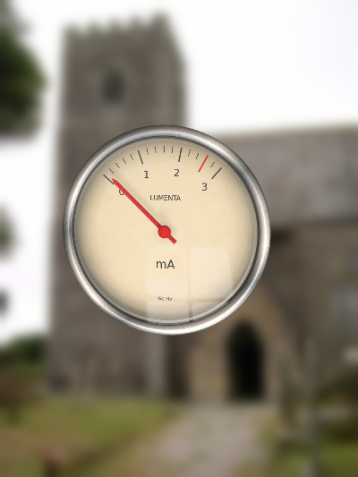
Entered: 0.1 mA
